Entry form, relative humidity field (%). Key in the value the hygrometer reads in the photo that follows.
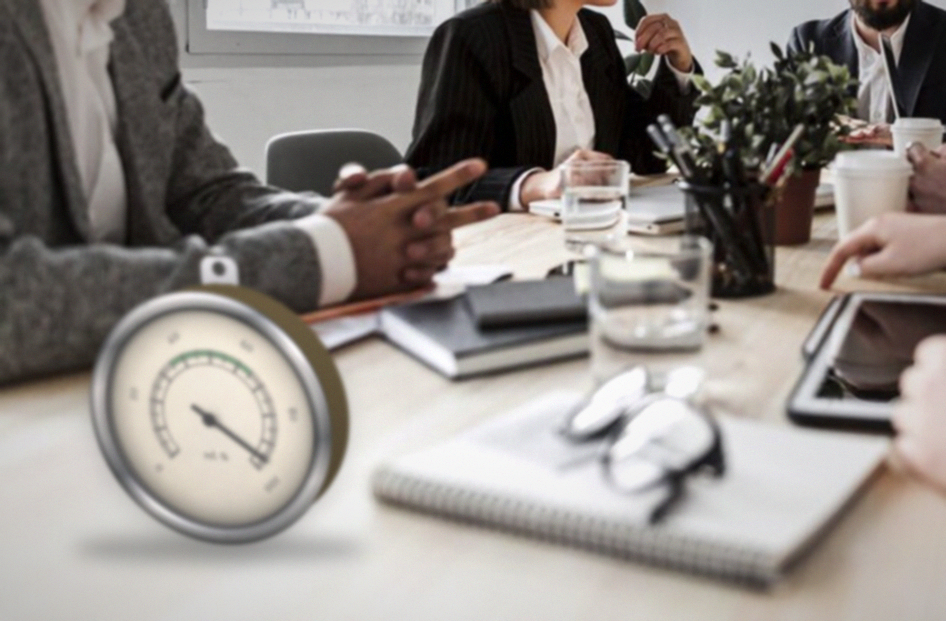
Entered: 95 %
